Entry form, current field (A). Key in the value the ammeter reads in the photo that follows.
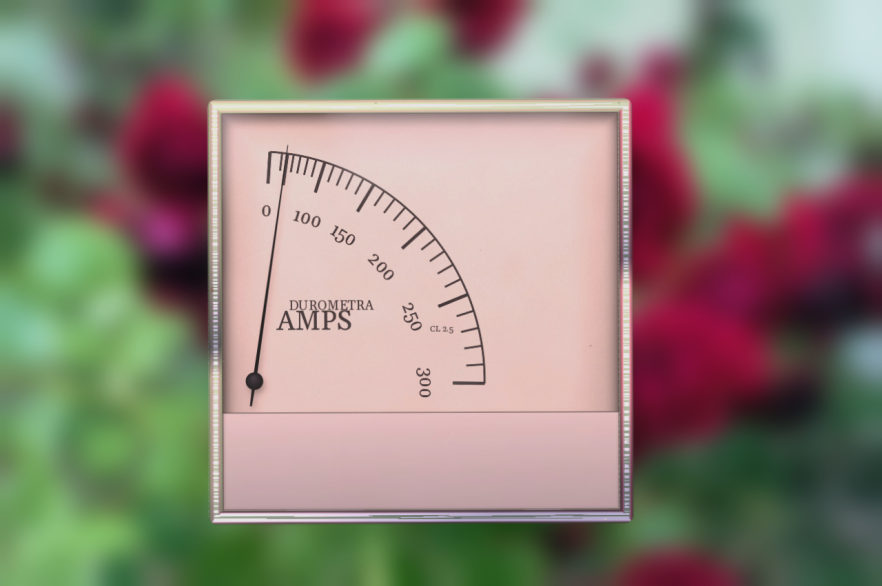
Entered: 50 A
